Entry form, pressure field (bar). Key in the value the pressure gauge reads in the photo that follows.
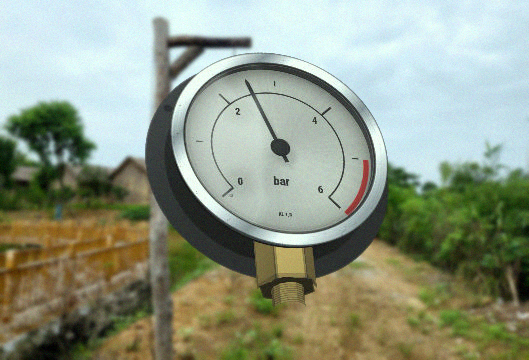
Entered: 2.5 bar
